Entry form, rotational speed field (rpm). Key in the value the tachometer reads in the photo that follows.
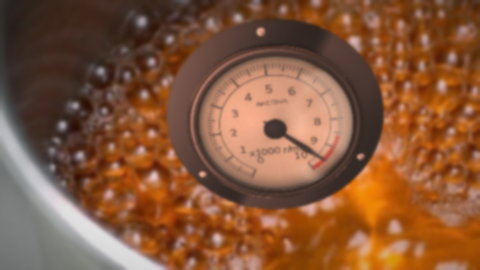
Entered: 9500 rpm
